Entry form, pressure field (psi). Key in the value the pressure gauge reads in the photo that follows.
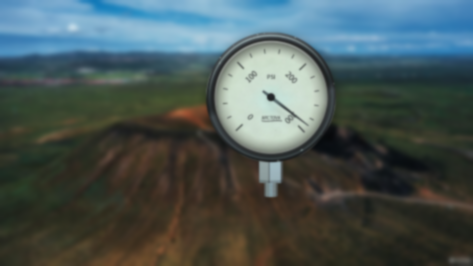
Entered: 290 psi
